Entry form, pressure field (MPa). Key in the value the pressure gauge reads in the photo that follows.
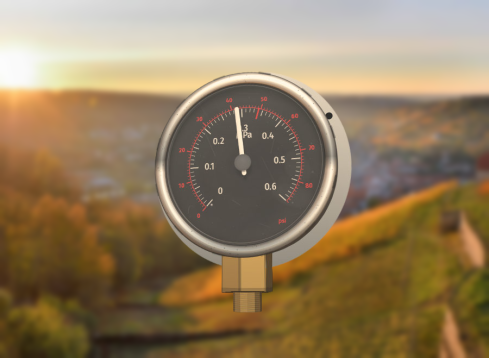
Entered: 0.29 MPa
